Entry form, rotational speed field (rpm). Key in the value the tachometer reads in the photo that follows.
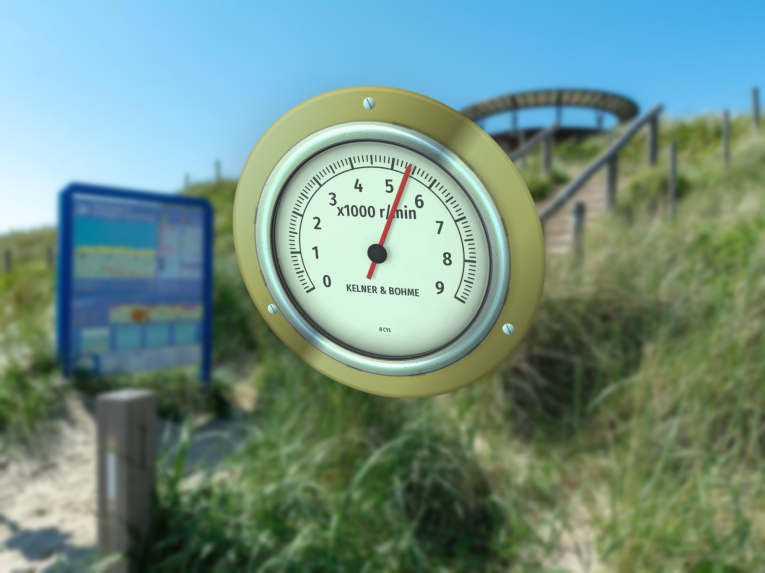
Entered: 5400 rpm
